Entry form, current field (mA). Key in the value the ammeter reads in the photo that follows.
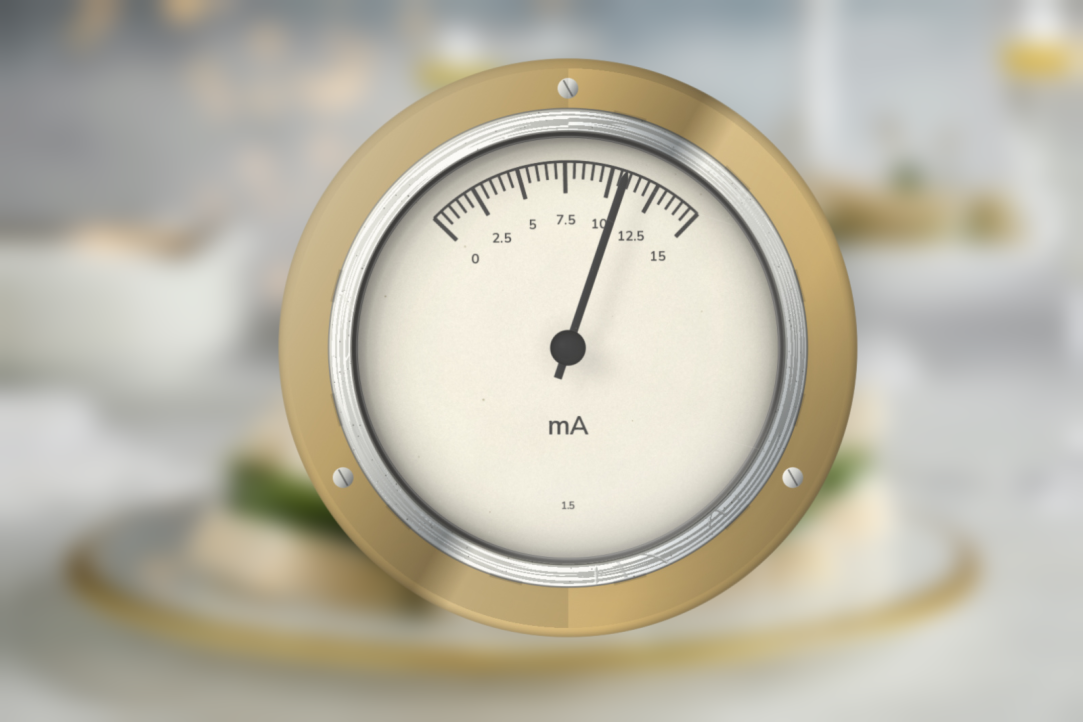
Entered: 10.75 mA
